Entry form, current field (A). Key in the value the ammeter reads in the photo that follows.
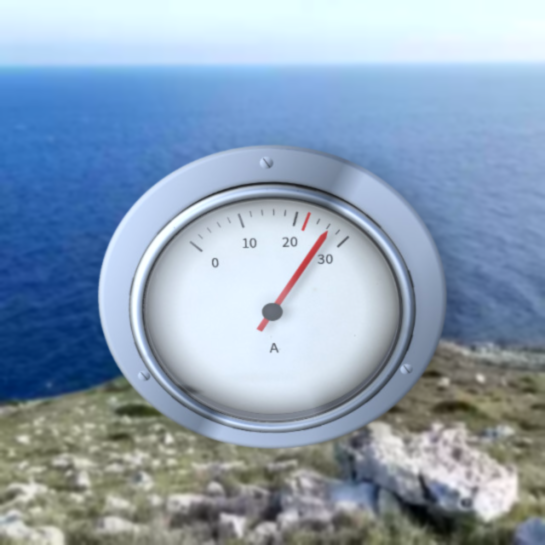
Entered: 26 A
